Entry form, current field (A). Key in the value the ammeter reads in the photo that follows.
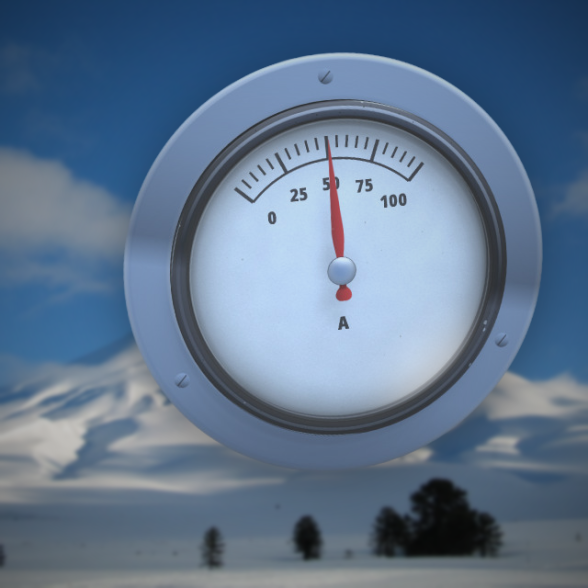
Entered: 50 A
